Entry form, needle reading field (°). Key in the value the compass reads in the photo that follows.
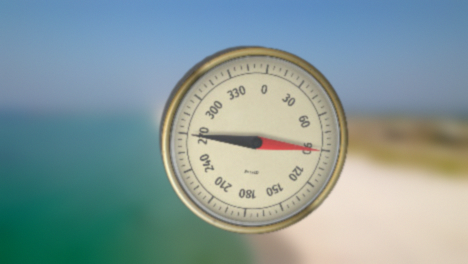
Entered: 90 °
